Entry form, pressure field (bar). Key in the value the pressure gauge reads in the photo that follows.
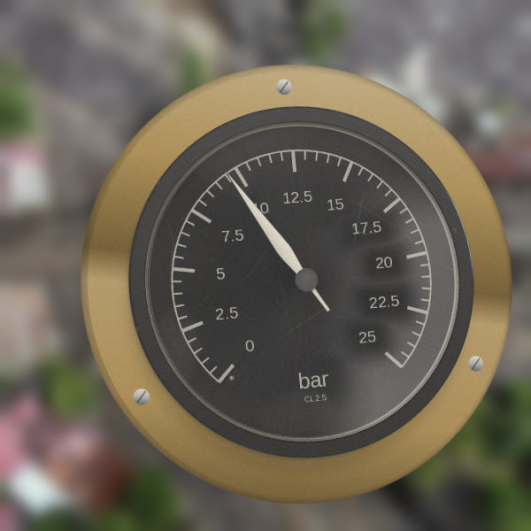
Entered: 9.5 bar
